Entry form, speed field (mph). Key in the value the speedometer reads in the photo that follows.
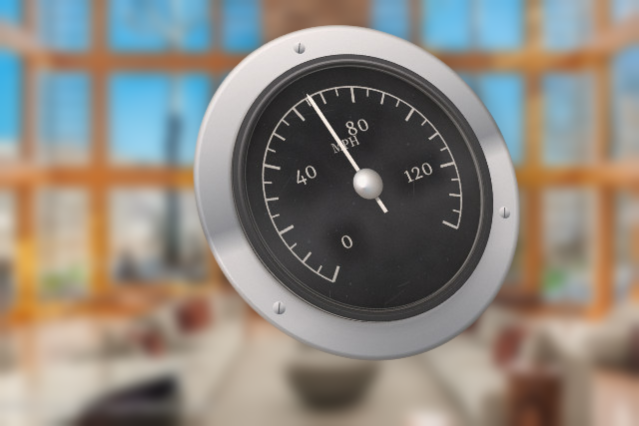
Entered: 65 mph
